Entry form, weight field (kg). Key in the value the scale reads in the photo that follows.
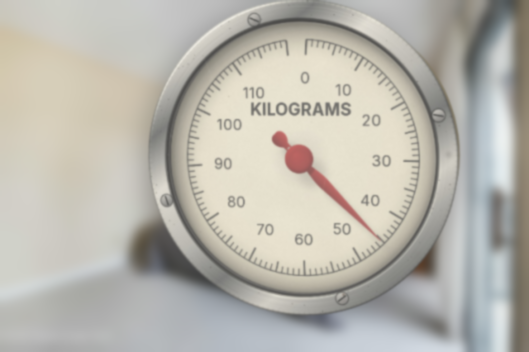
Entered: 45 kg
